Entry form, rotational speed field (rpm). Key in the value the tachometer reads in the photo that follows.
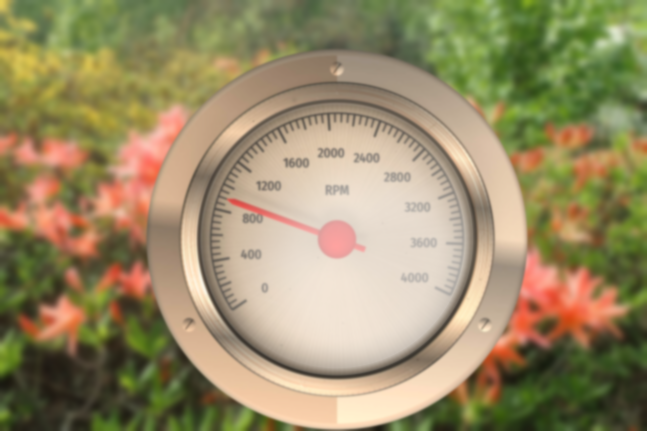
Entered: 900 rpm
